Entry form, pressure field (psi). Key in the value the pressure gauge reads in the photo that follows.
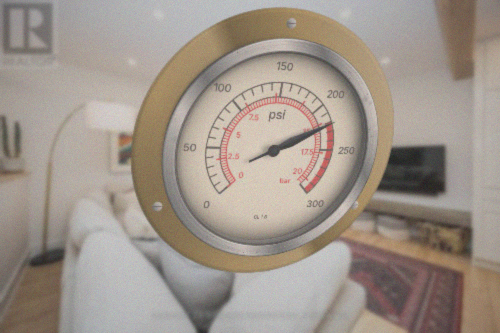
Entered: 220 psi
